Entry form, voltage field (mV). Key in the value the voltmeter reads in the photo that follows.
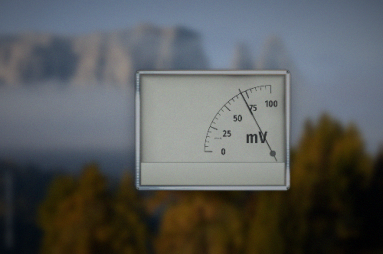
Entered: 70 mV
